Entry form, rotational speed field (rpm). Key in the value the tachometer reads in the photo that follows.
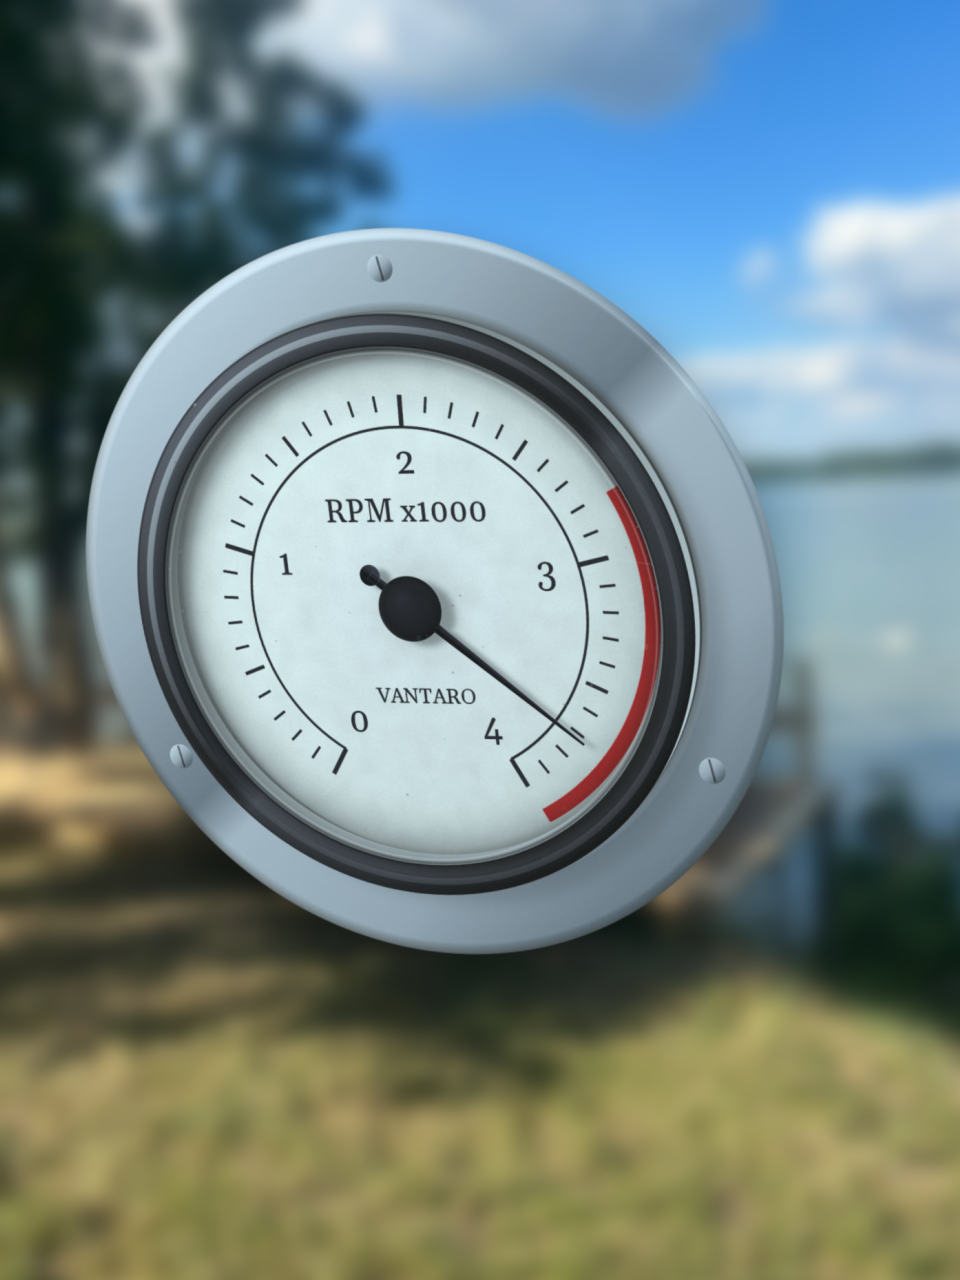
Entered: 3700 rpm
